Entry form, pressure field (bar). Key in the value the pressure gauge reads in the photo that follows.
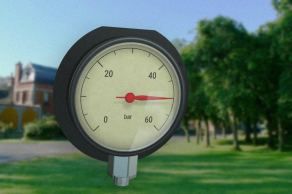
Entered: 50 bar
